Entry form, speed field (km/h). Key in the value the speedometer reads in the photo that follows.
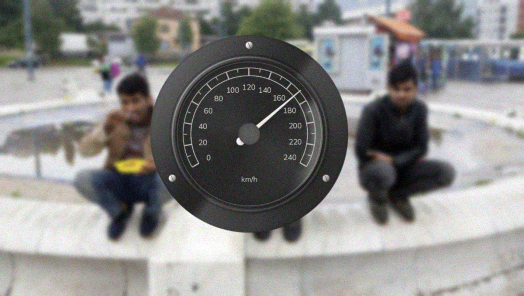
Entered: 170 km/h
